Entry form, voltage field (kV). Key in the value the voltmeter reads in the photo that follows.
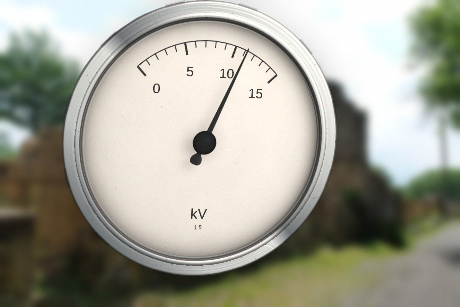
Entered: 11 kV
